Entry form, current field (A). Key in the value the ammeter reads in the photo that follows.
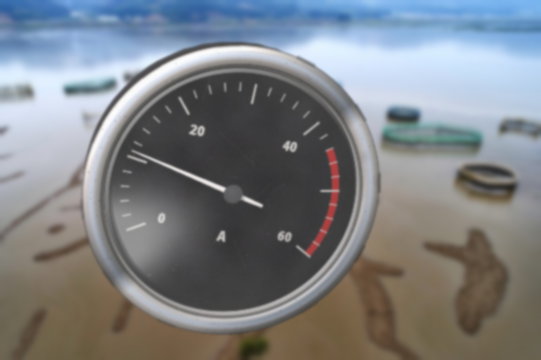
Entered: 11 A
